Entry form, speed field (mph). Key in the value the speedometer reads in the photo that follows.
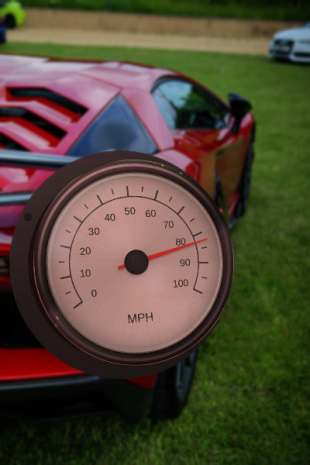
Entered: 82.5 mph
